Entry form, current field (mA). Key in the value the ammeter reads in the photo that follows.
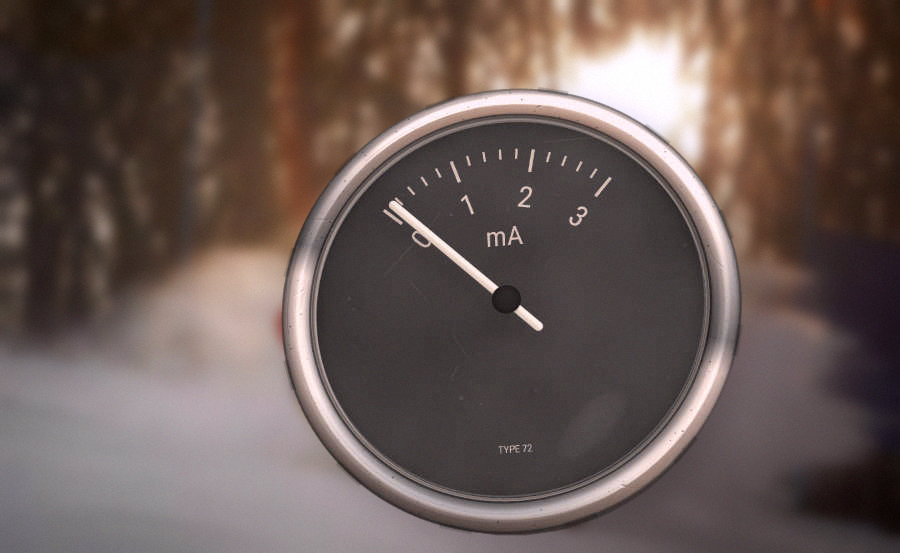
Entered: 0.1 mA
